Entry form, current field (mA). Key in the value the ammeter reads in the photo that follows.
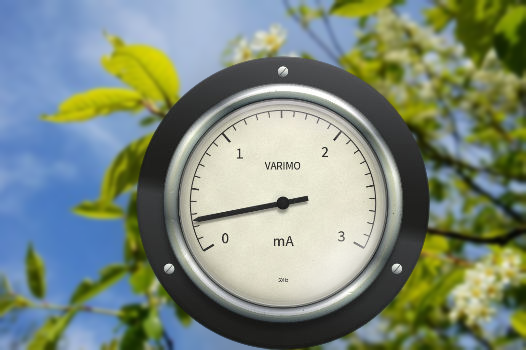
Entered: 0.25 mA
